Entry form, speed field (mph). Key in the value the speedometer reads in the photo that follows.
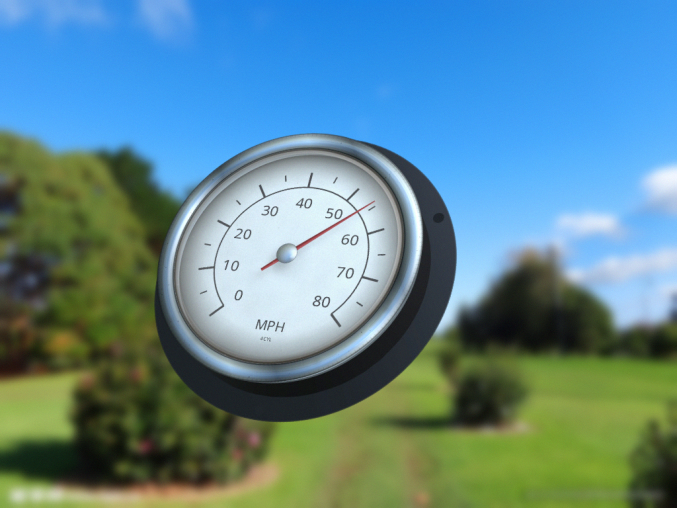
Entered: 55 mph
